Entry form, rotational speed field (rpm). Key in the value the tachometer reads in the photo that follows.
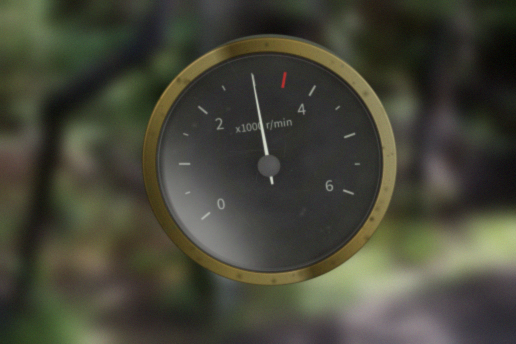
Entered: 3000 rpm
